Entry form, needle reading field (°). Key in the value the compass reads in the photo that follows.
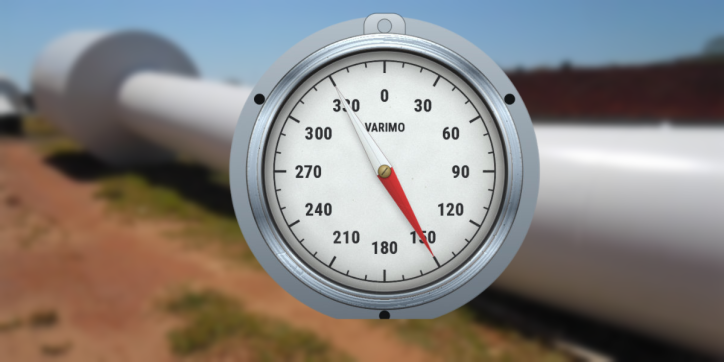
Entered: 150 °
